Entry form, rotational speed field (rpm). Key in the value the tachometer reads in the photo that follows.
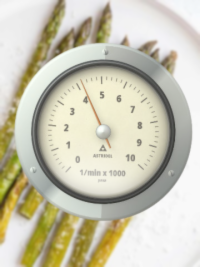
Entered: 4200 rpm
